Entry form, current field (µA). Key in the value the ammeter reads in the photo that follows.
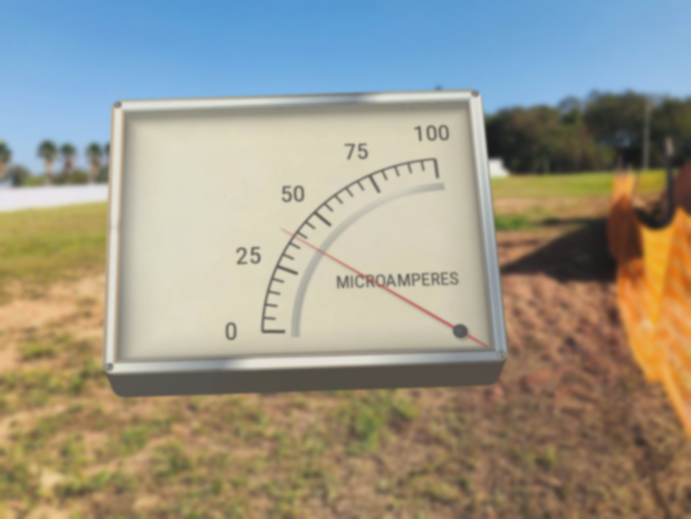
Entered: 37.5 µA
